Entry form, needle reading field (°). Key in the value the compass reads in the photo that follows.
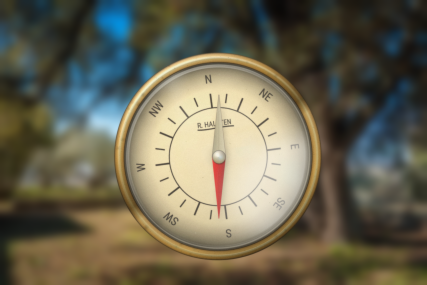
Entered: 187.5 °
